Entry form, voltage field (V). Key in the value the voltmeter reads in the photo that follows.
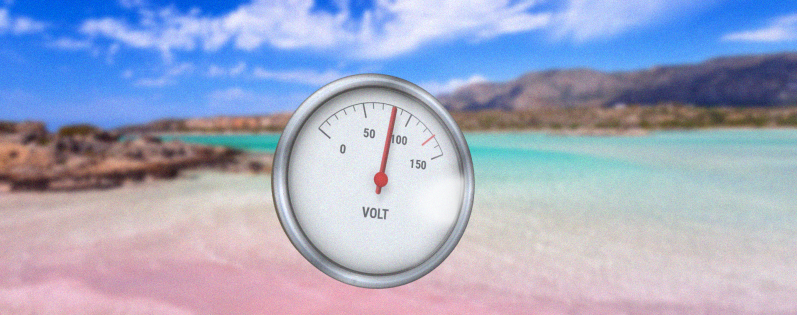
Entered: 80 V
